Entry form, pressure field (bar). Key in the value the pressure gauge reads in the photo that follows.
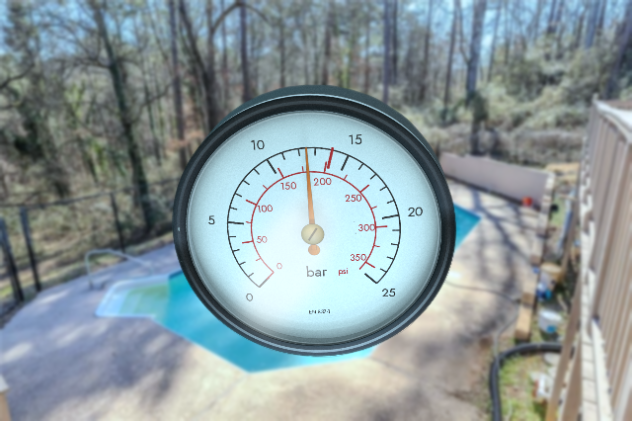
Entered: 12.5 bar
